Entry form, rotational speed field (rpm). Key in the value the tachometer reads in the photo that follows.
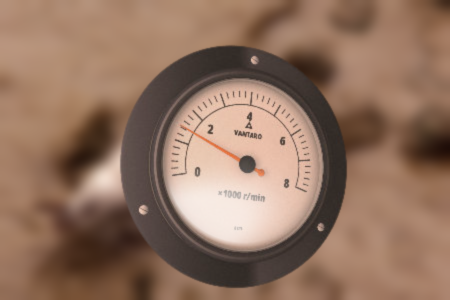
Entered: 1400 rpm
